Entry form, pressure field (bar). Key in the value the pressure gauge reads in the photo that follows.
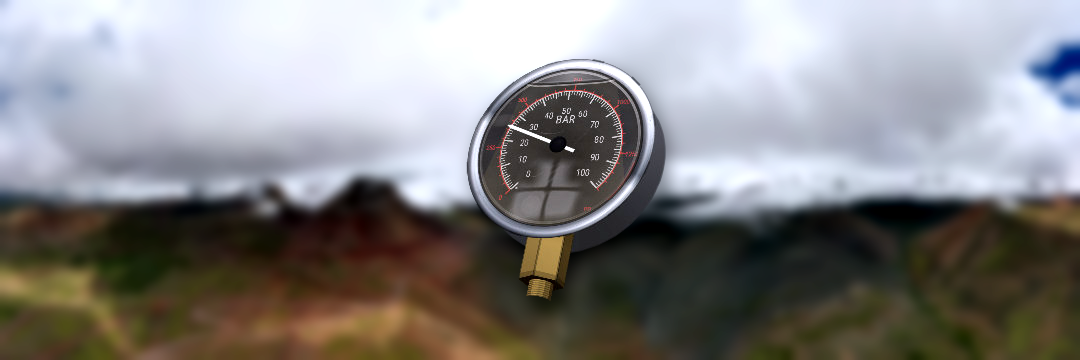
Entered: 25 bar
